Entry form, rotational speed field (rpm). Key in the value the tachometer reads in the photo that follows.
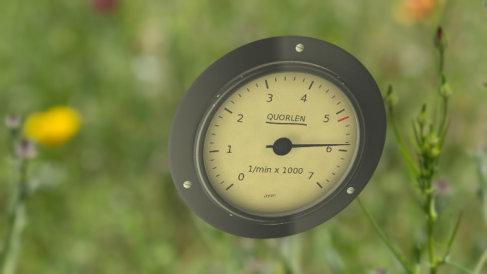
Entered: 5800 rpm
